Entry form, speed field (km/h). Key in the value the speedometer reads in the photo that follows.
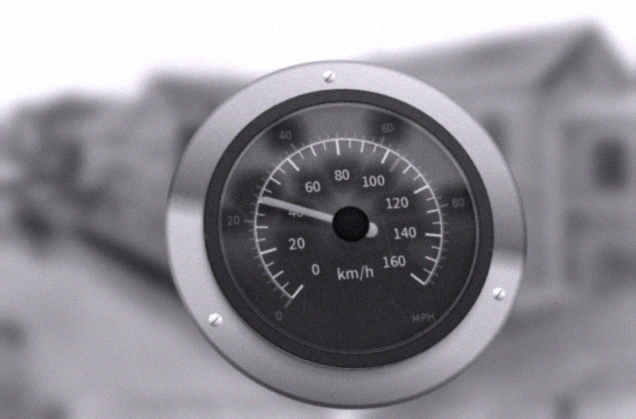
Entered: 40 km/h
